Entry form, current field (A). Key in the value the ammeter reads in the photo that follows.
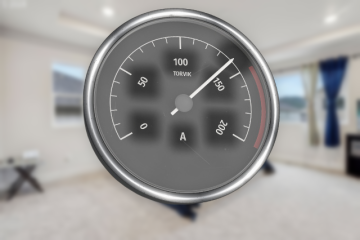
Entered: 140 A
